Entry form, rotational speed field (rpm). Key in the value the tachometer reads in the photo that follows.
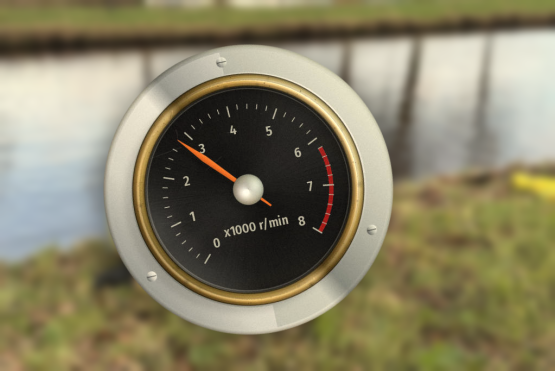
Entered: 2800 rpm
